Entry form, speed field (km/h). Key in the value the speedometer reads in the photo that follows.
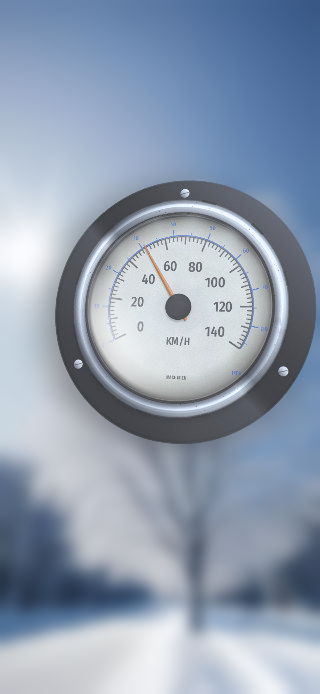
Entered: 50 km/h
